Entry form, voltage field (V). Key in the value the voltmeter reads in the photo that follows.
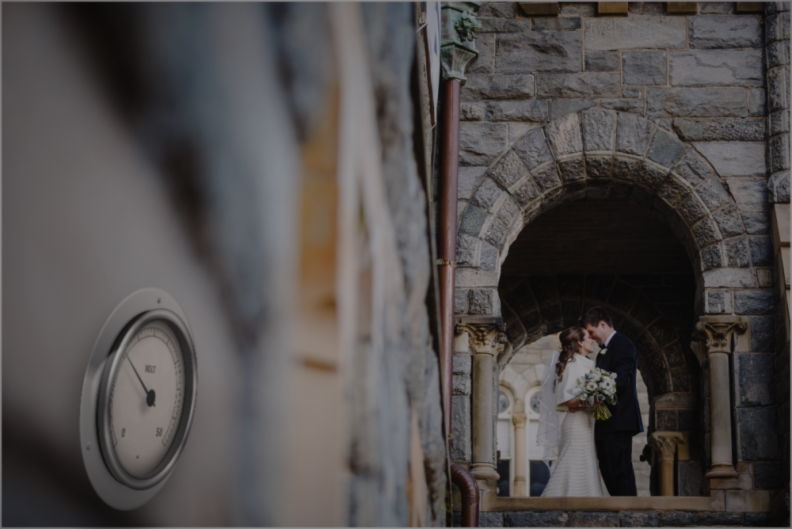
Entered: 15 V
